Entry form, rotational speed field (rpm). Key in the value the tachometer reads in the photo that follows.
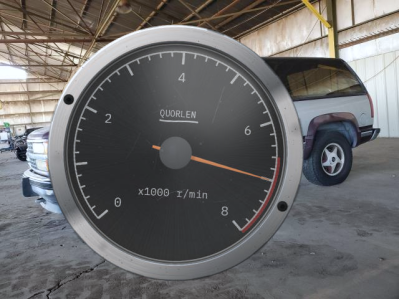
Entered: 7000 rpm
